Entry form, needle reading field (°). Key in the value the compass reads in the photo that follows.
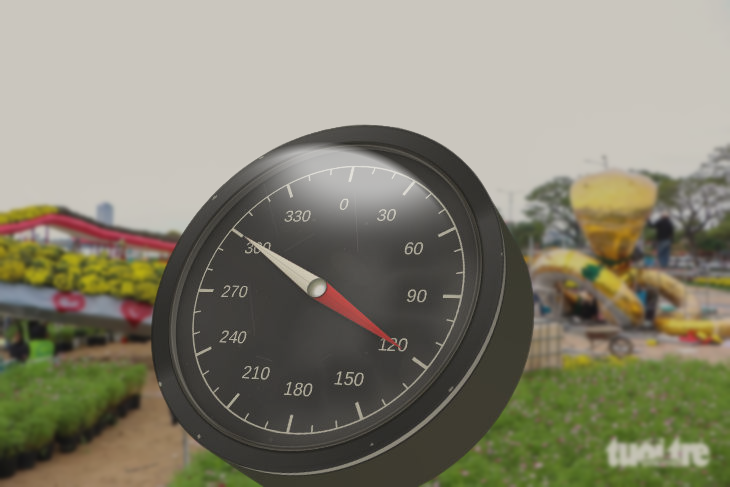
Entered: 120 °
